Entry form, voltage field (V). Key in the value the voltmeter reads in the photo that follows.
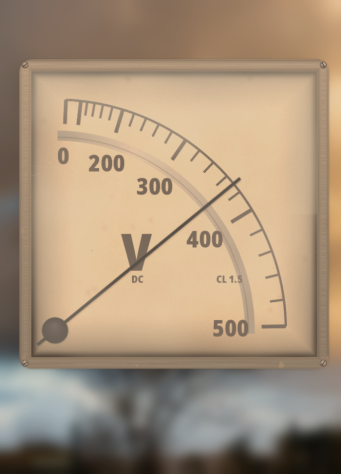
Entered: 370 V
